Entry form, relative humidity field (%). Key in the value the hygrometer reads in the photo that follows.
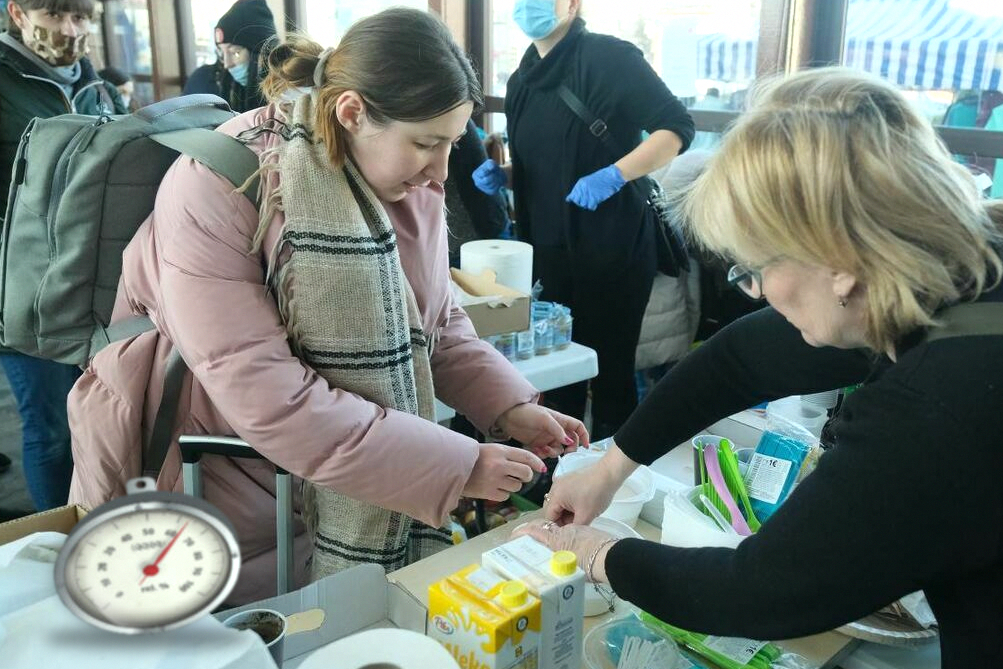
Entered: 62.5 %
